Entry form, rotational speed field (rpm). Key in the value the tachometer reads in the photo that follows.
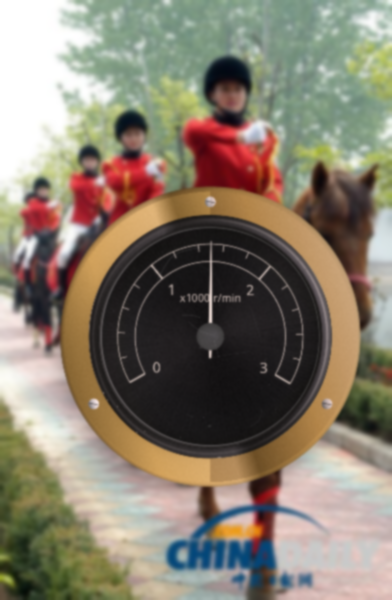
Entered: 1500 rpm
